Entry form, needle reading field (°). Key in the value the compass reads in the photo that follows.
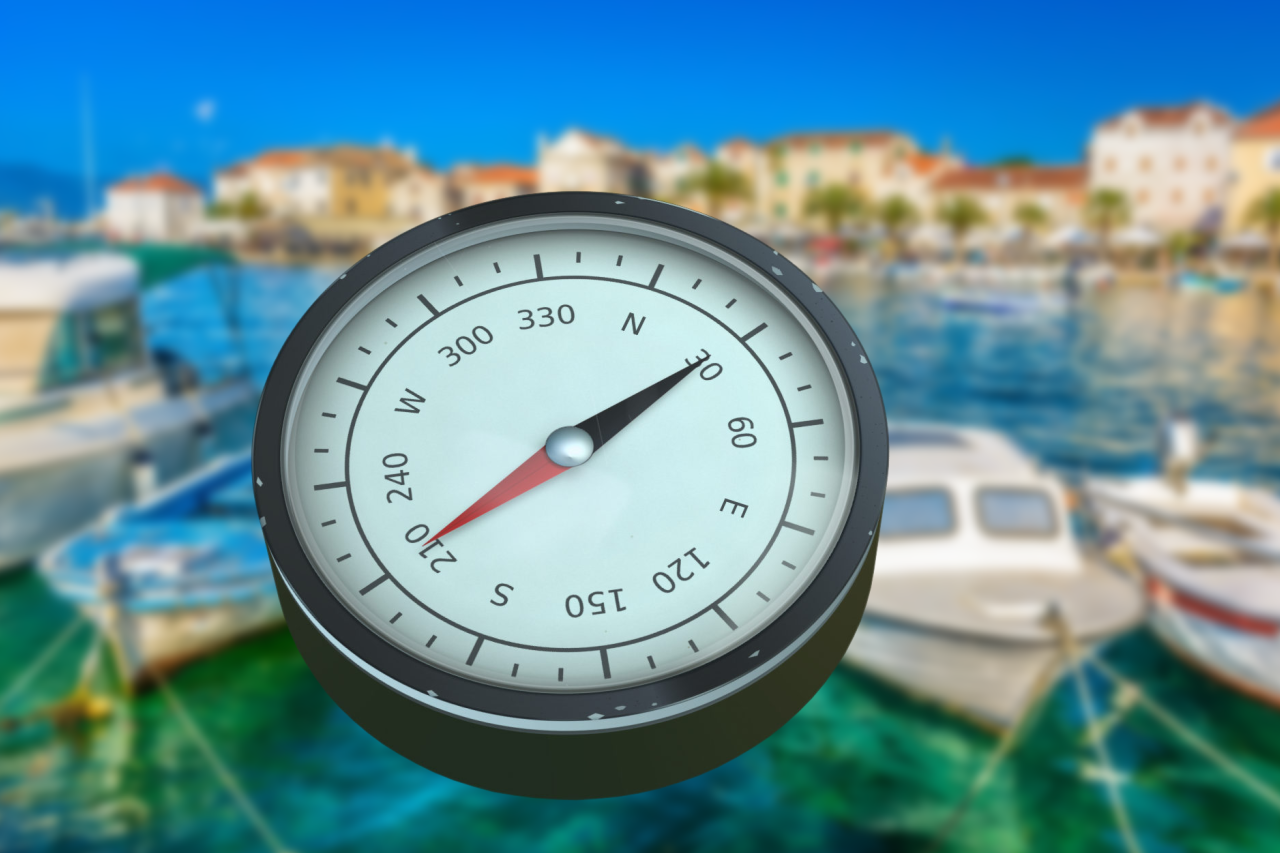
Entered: 210 °
